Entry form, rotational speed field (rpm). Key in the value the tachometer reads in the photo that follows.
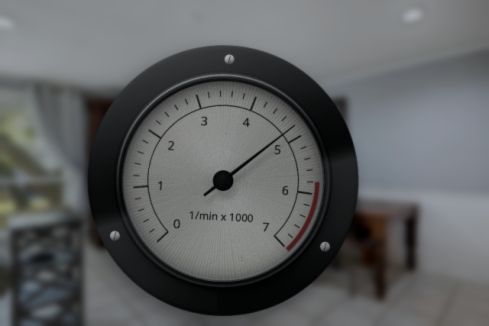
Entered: 4800 rpm
